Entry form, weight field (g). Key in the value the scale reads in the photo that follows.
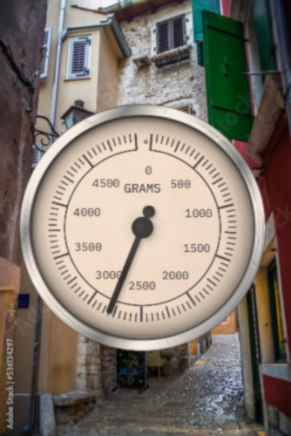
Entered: 2800 g
